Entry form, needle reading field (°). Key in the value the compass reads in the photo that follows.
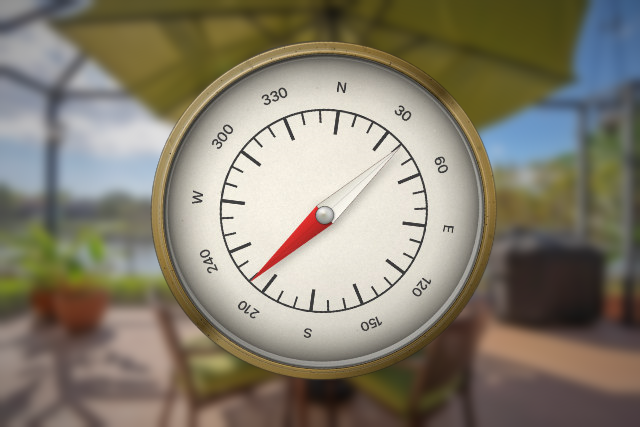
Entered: 220 °
